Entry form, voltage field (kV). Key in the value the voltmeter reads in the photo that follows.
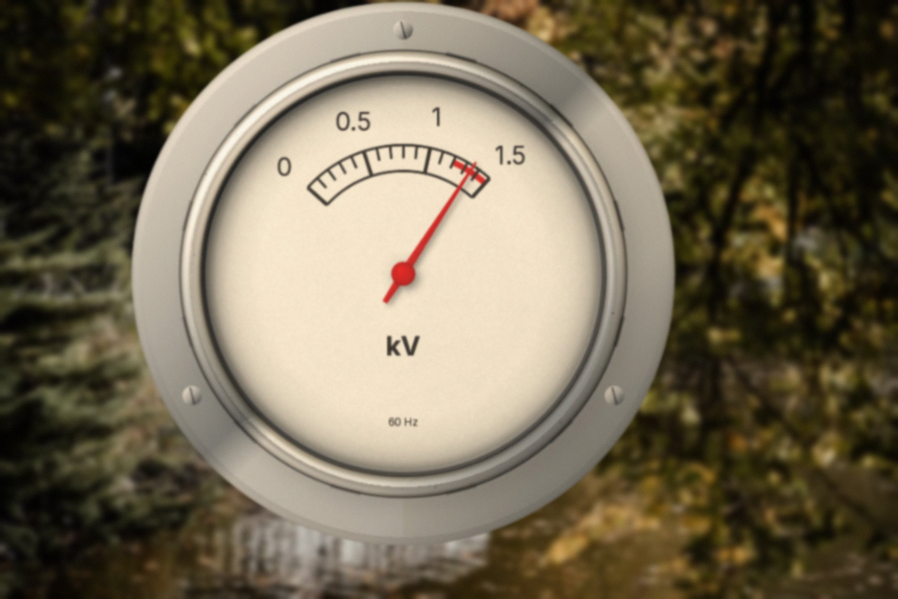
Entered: 1.35 kV
